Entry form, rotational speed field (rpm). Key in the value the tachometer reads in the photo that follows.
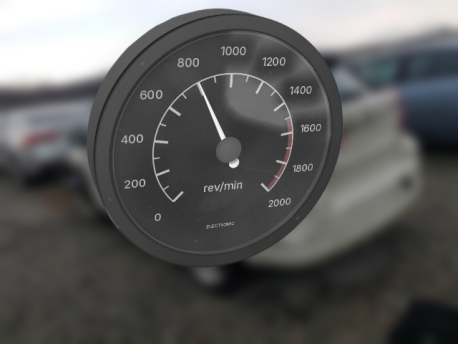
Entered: 800 rpm
